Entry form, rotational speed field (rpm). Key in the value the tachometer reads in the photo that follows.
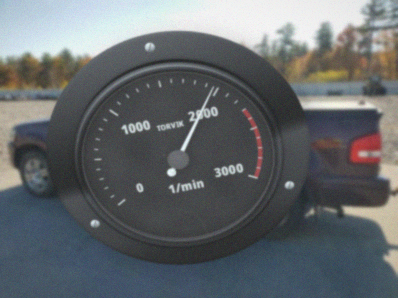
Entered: 1950 rpm
